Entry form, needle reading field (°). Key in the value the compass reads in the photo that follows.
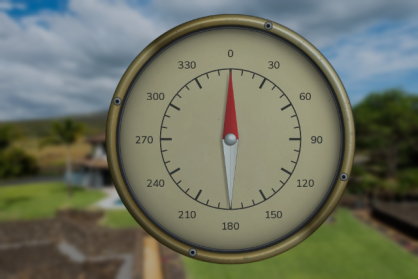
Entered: 0 °
